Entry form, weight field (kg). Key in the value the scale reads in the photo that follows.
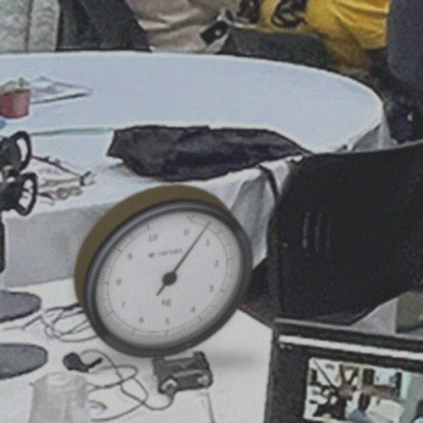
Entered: 0.5 kg
